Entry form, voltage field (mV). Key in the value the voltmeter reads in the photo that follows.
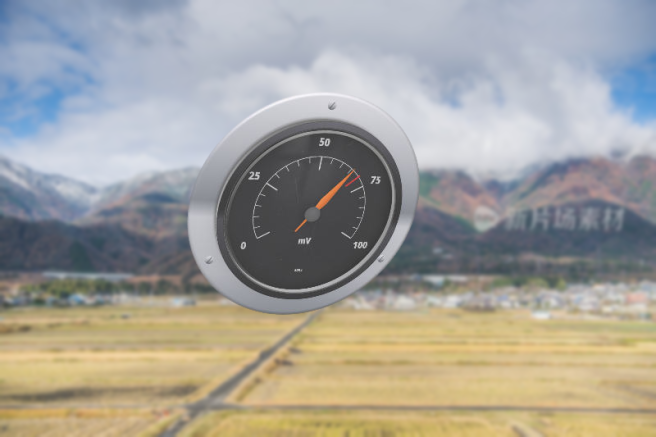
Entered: 65 mV
